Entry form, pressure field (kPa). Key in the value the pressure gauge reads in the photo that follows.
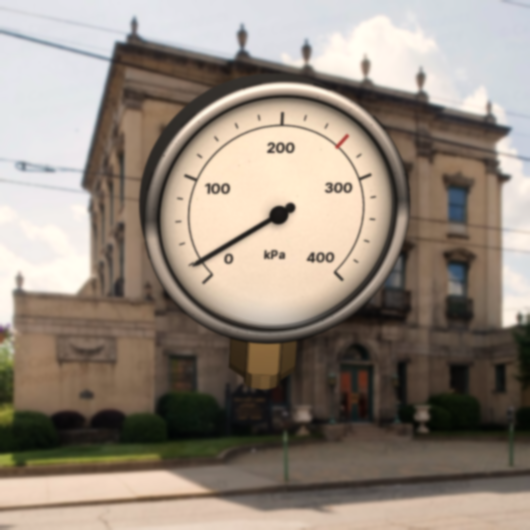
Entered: 20 kPa
